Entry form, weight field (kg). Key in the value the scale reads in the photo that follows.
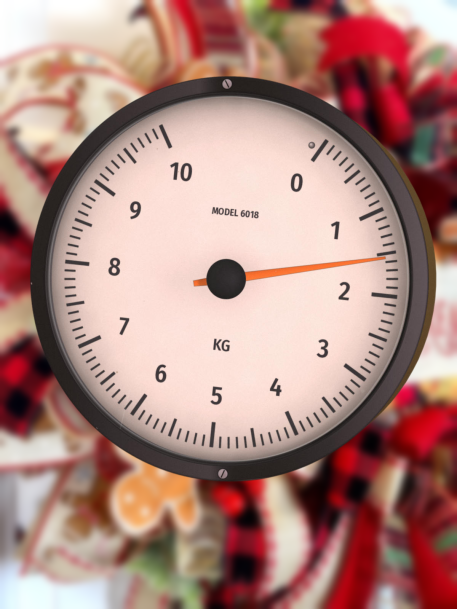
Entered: 1.55 kg
